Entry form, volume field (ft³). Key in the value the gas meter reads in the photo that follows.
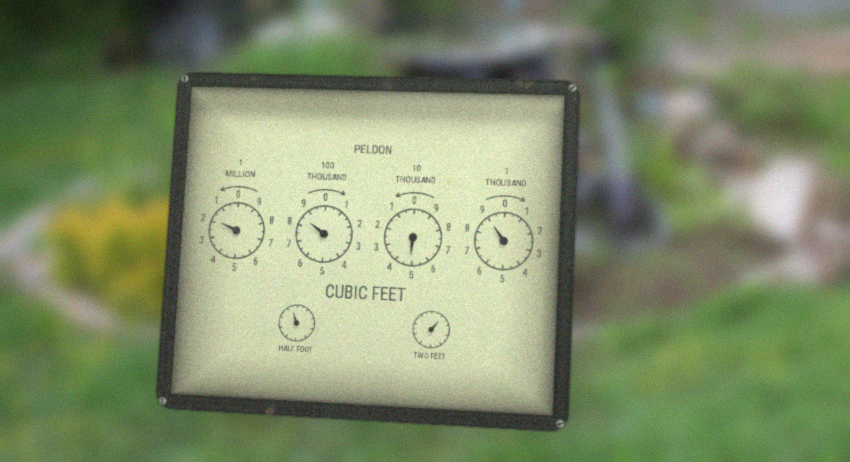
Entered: 184900 ft³
